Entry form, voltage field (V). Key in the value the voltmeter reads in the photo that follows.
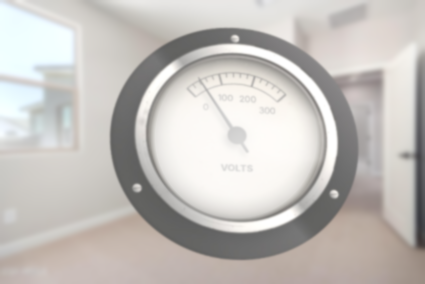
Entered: 40 V
